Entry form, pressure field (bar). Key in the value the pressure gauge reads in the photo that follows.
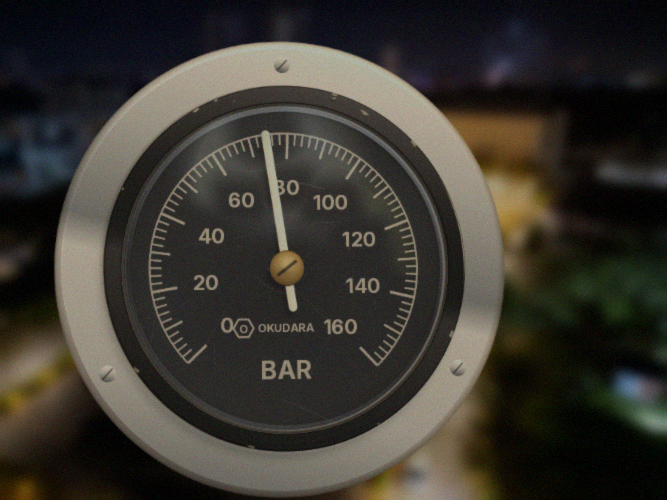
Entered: 74 bar
